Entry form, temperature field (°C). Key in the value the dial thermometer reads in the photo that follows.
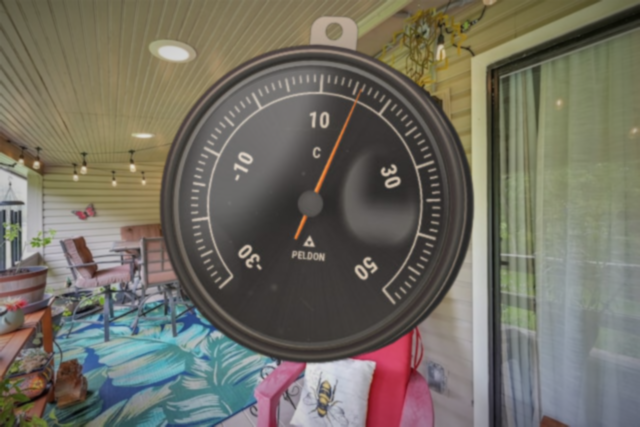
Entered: 16 °C
